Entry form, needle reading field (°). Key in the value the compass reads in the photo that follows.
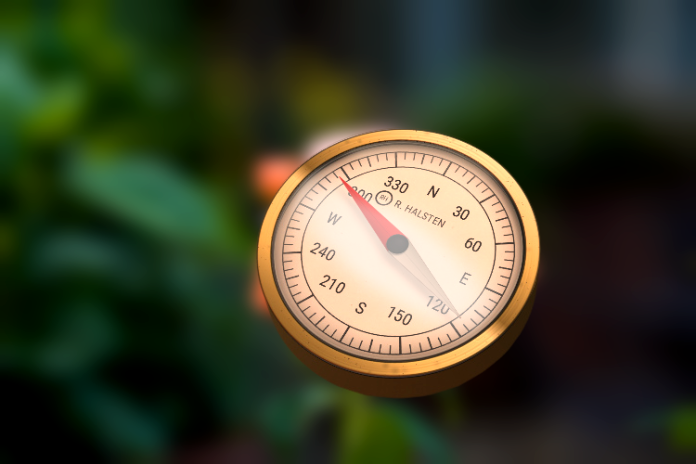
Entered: 295 °
